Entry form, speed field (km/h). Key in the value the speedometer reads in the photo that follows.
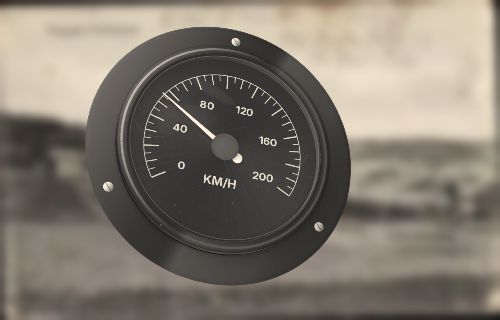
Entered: 55 km/h
